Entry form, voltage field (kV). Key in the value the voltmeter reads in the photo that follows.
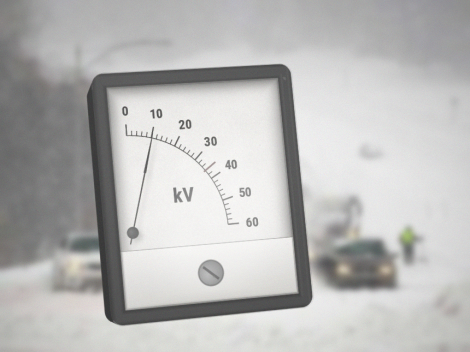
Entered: 10 kV
